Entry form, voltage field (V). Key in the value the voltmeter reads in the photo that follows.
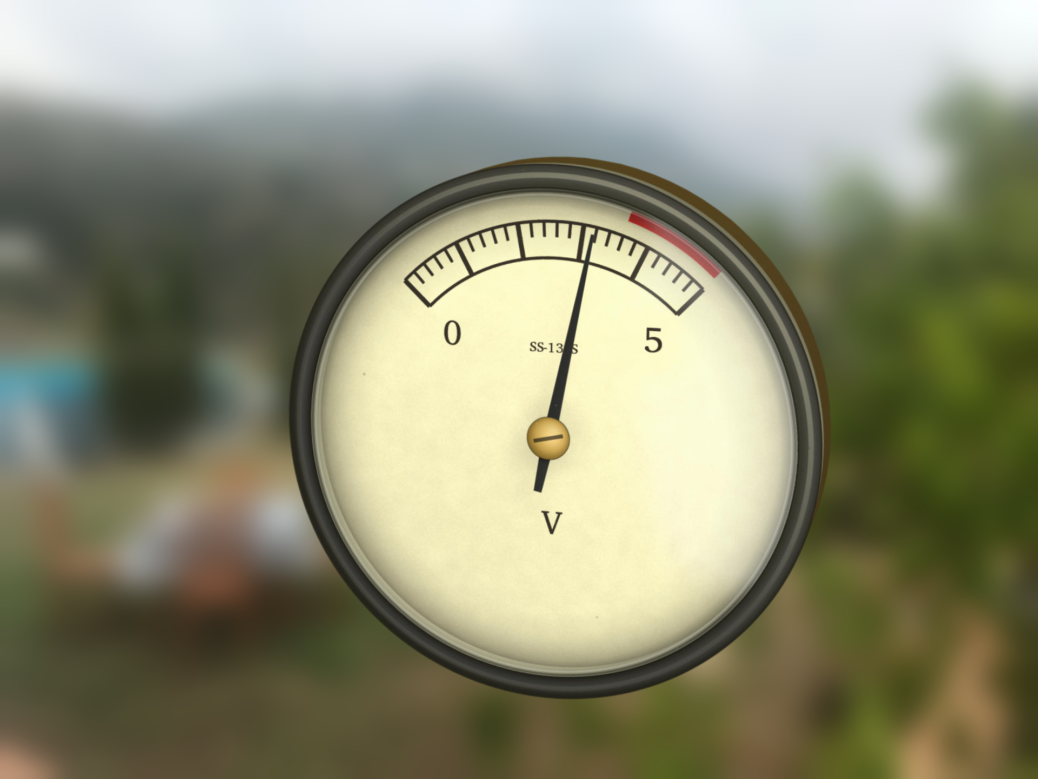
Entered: 3.2 V
